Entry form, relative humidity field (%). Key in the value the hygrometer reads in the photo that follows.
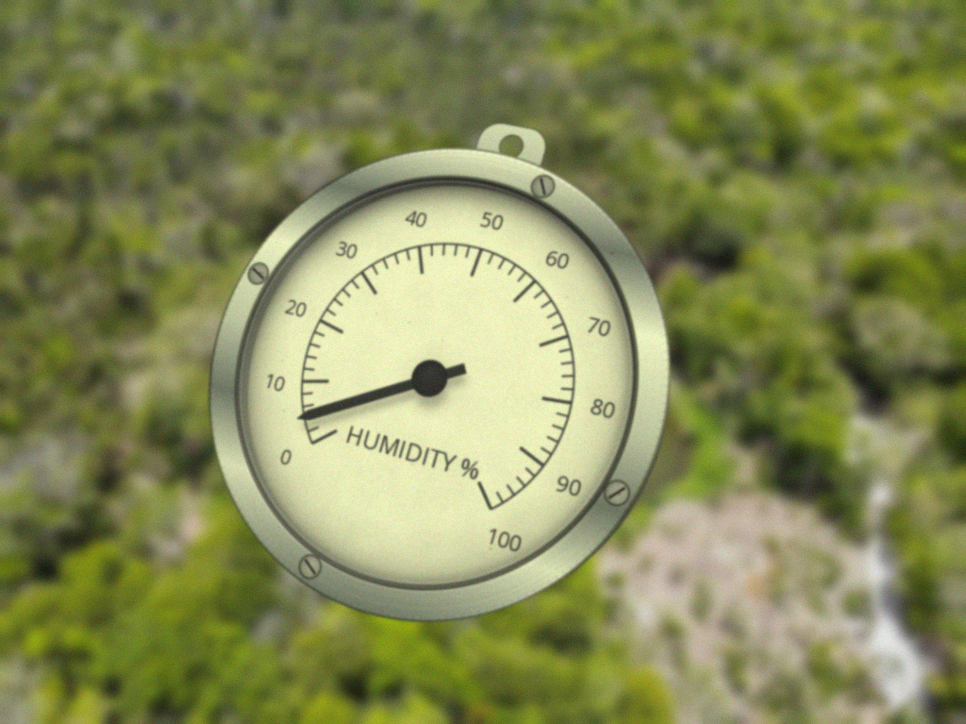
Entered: 4 %
